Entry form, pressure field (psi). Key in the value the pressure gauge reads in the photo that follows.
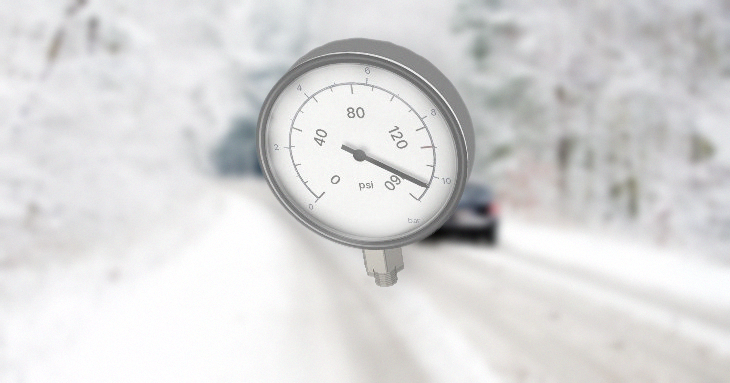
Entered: 150 psi
